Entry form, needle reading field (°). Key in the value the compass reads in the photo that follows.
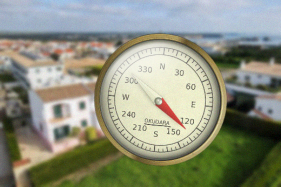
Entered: 130 °
